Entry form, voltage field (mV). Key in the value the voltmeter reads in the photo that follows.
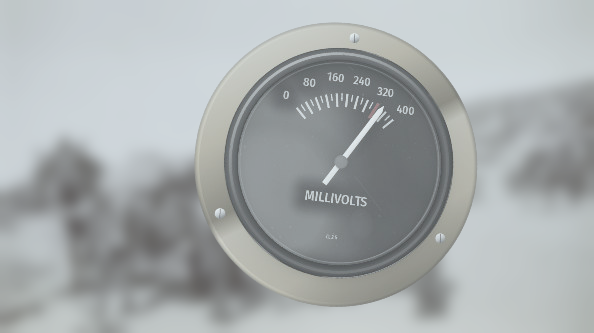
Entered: 340 mV
